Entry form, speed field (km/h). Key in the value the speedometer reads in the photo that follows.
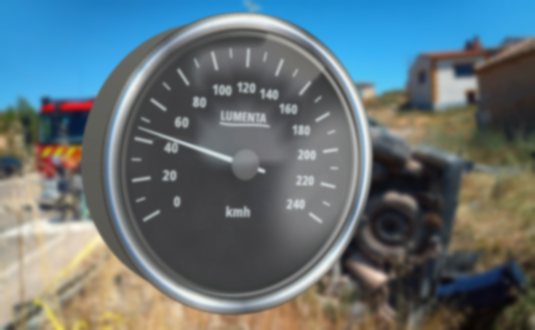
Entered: 45 km/h
